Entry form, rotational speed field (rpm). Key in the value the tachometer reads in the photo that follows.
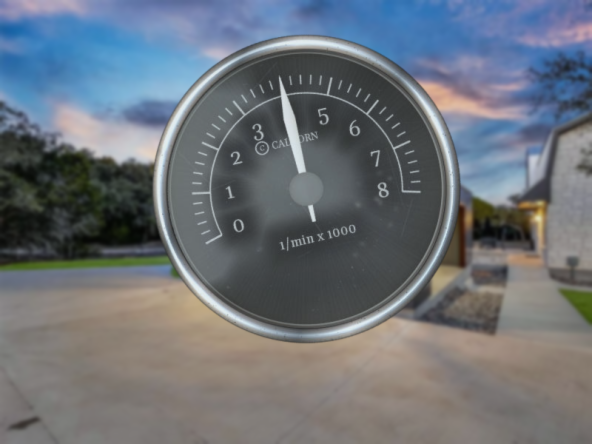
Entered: 4000 rpm
